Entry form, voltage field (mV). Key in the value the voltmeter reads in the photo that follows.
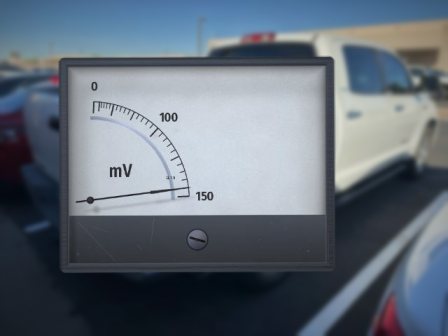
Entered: 145 mV
